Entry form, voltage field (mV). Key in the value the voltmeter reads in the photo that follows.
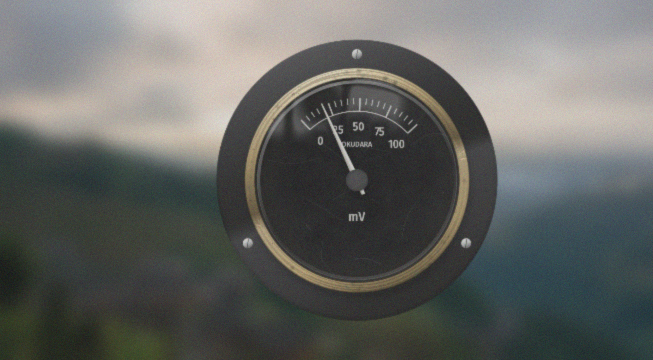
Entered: 20 mV
